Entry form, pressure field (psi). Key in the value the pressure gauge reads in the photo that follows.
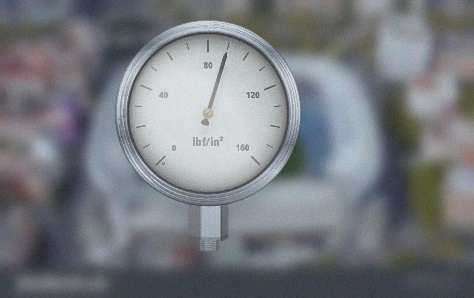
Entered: 90 psi
